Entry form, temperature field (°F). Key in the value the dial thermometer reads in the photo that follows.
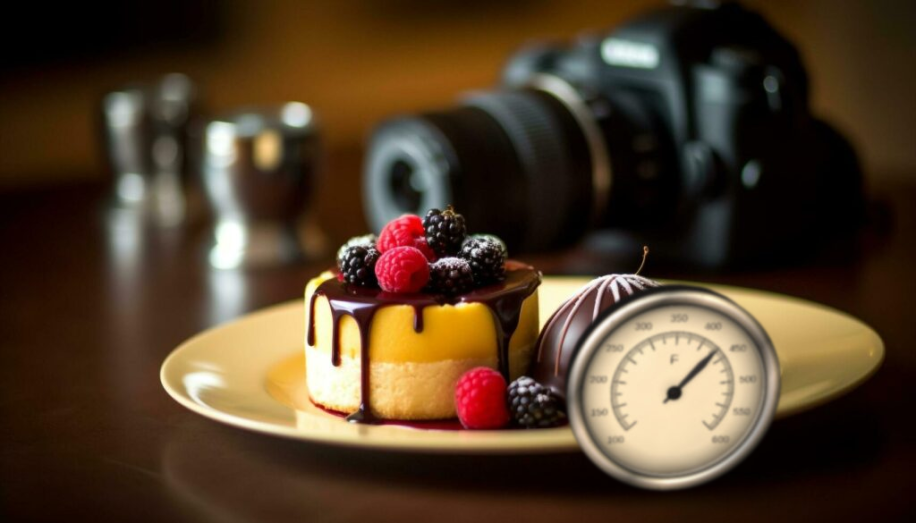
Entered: 425 °F
